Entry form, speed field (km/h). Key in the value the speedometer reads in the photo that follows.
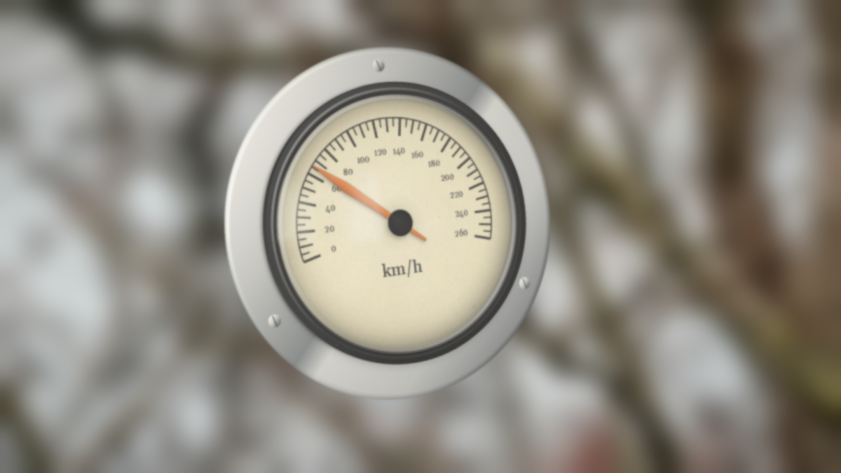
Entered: 65 km/h
